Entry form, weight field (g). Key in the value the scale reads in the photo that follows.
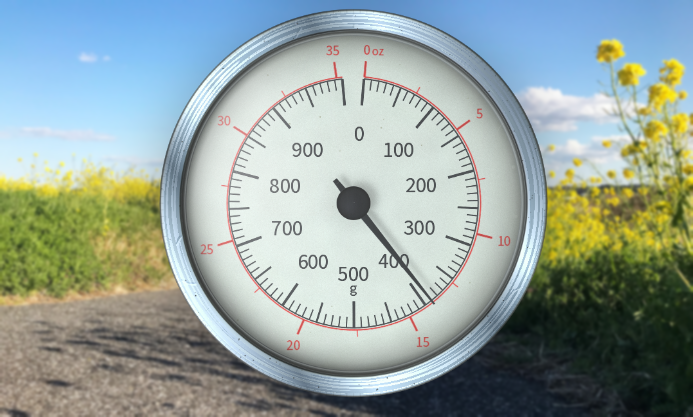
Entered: 390 g
